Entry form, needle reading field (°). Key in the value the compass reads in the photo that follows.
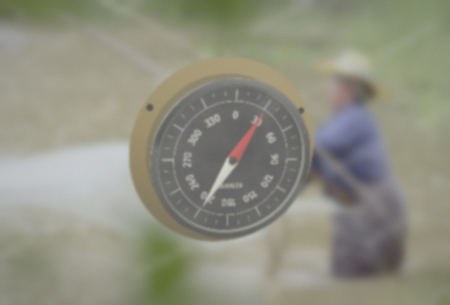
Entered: 30 °
